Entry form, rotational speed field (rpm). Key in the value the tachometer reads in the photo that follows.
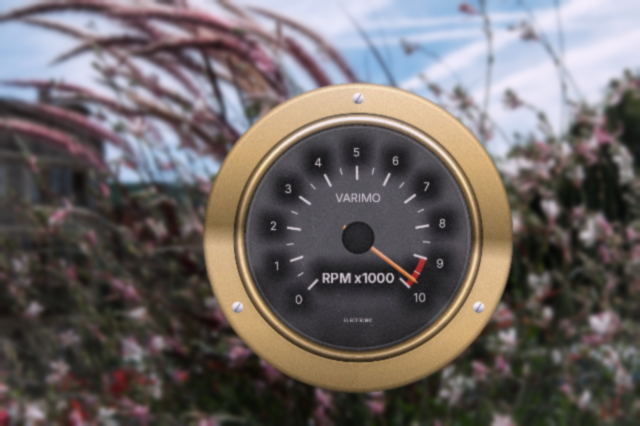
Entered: 9750 rpm
